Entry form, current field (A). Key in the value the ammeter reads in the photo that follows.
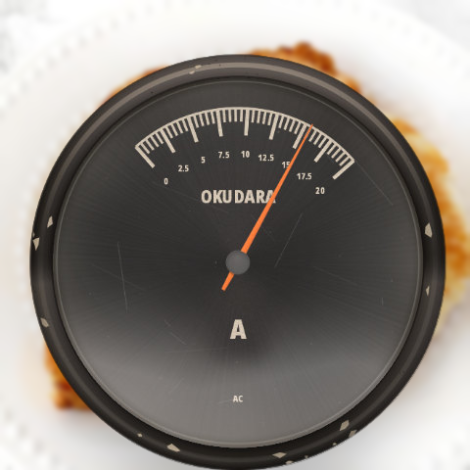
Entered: 15.5 A
